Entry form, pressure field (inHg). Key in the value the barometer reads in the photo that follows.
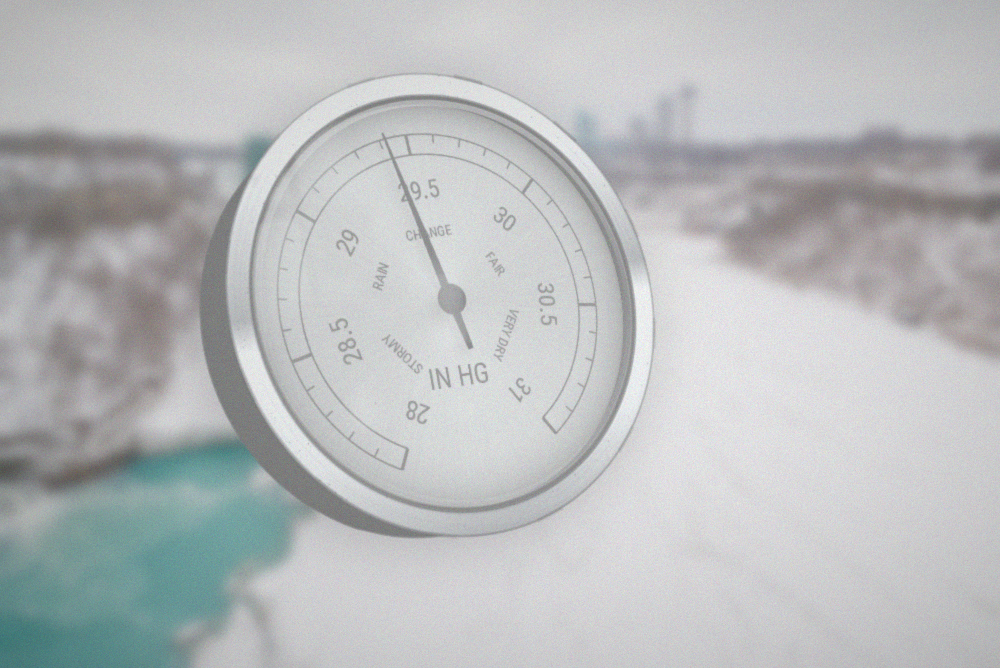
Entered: 29.4 inHg
